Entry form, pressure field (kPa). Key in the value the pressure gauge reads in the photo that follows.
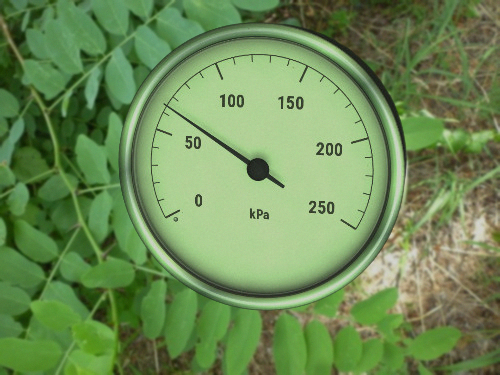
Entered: 65 kPa
